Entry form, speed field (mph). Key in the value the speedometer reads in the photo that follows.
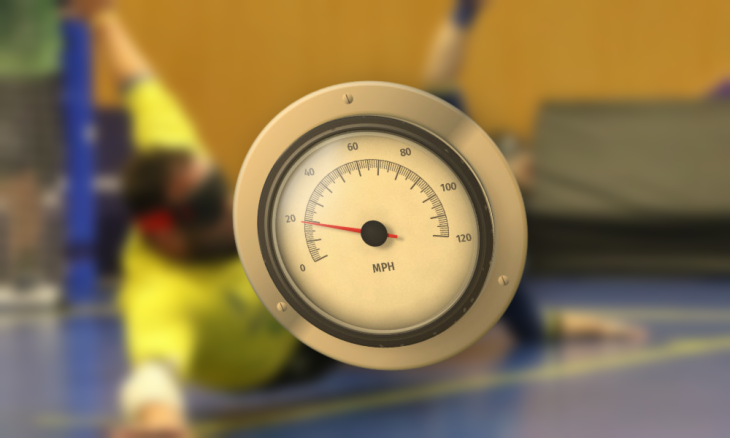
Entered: 20 mph
